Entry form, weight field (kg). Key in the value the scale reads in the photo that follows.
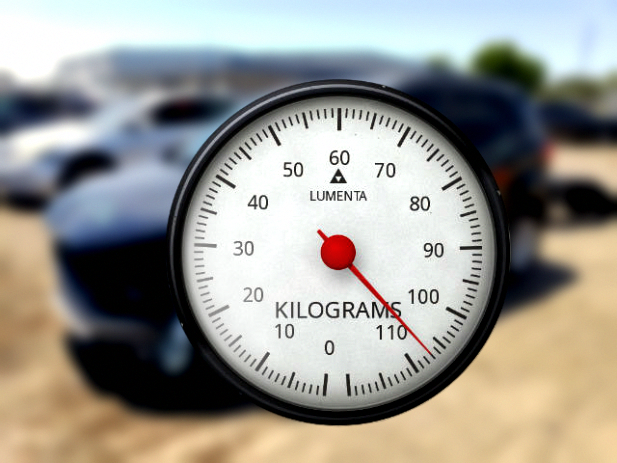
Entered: 107 kg
